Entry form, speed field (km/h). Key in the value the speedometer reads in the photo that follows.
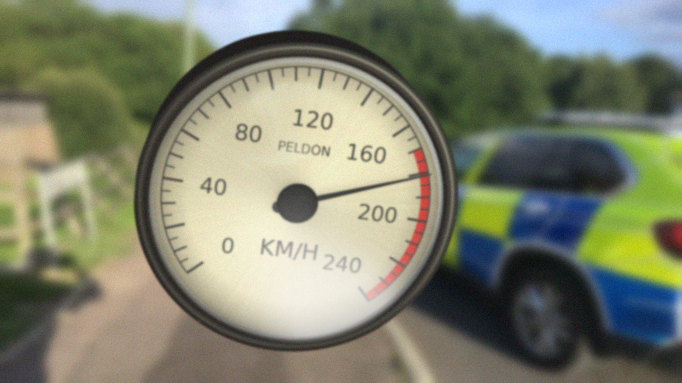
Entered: 180 km/h
